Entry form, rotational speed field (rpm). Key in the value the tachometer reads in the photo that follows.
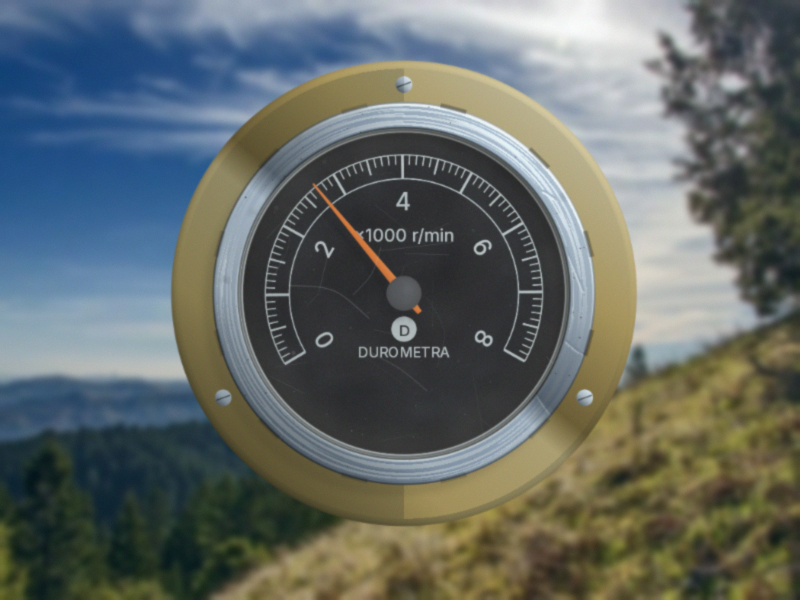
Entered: 2700 rpm
